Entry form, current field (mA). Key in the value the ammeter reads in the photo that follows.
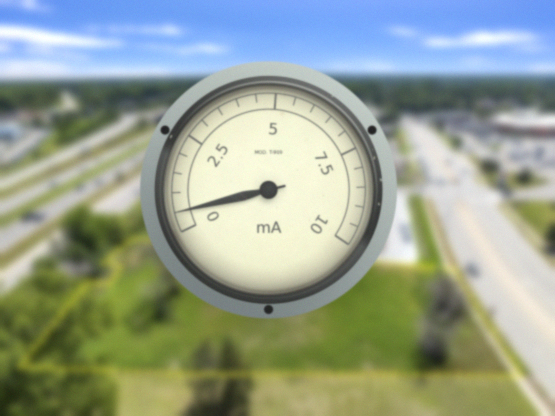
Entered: 0.5 mA
